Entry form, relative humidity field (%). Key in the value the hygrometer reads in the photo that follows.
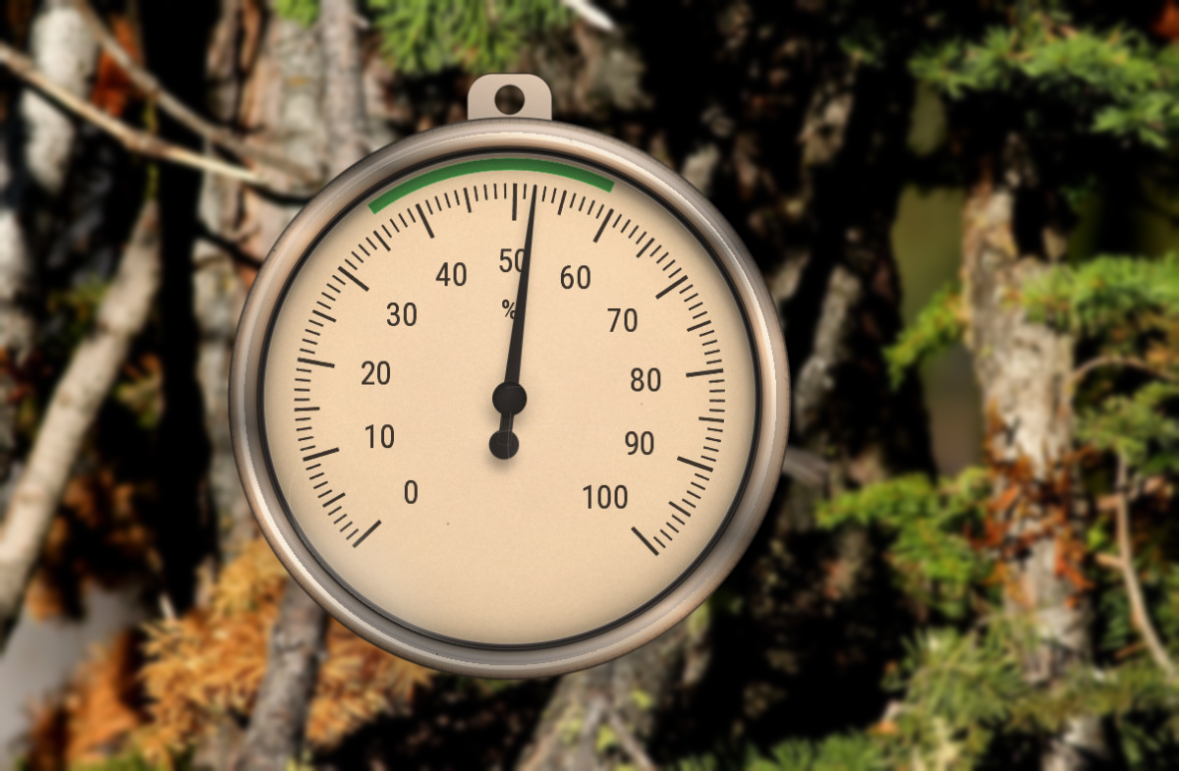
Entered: 52 %
